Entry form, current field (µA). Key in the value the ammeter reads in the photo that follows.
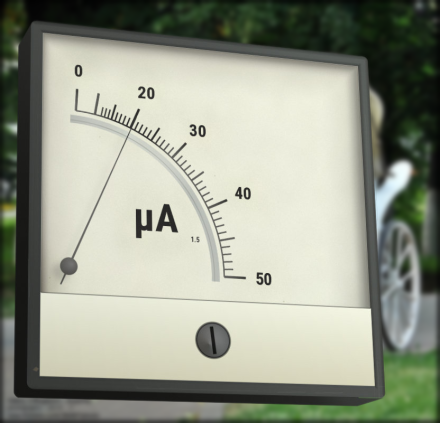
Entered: 20 µA
